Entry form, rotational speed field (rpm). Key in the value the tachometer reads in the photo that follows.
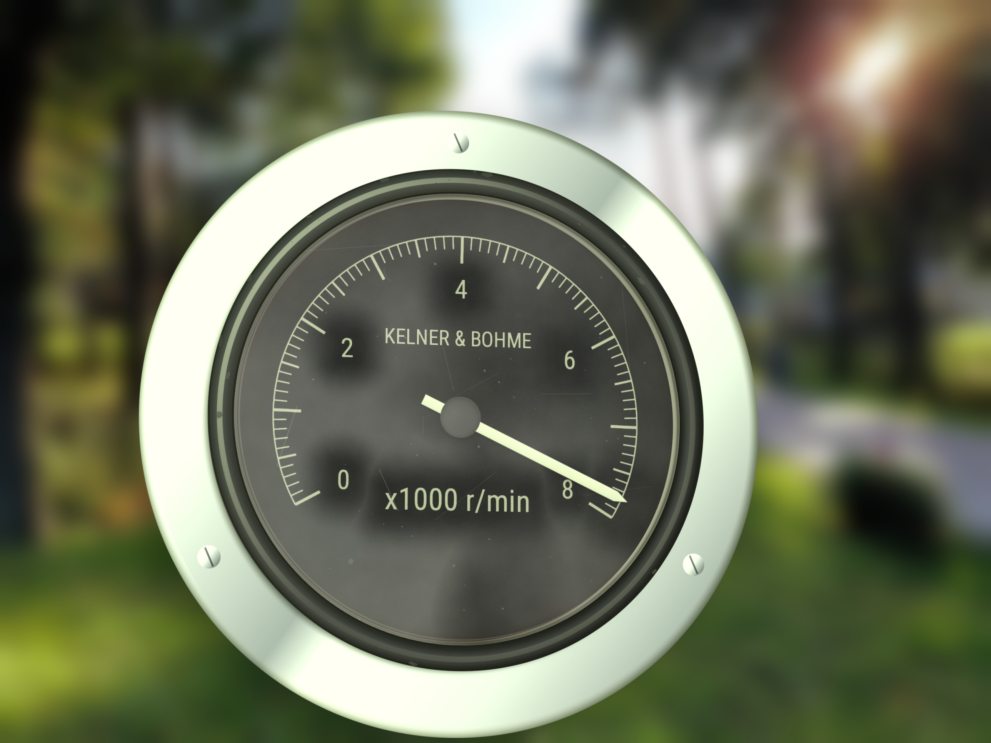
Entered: 7800 rpm
